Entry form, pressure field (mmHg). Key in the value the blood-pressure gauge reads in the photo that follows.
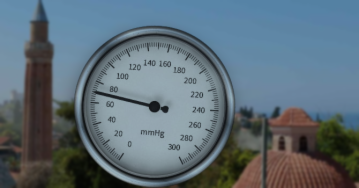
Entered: 70 mmHg
